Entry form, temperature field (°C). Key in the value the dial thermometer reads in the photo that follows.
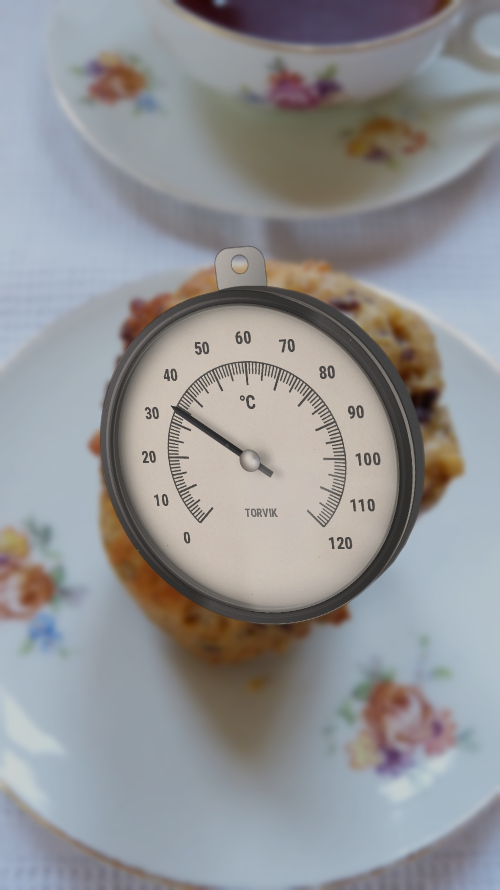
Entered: 35 °C
